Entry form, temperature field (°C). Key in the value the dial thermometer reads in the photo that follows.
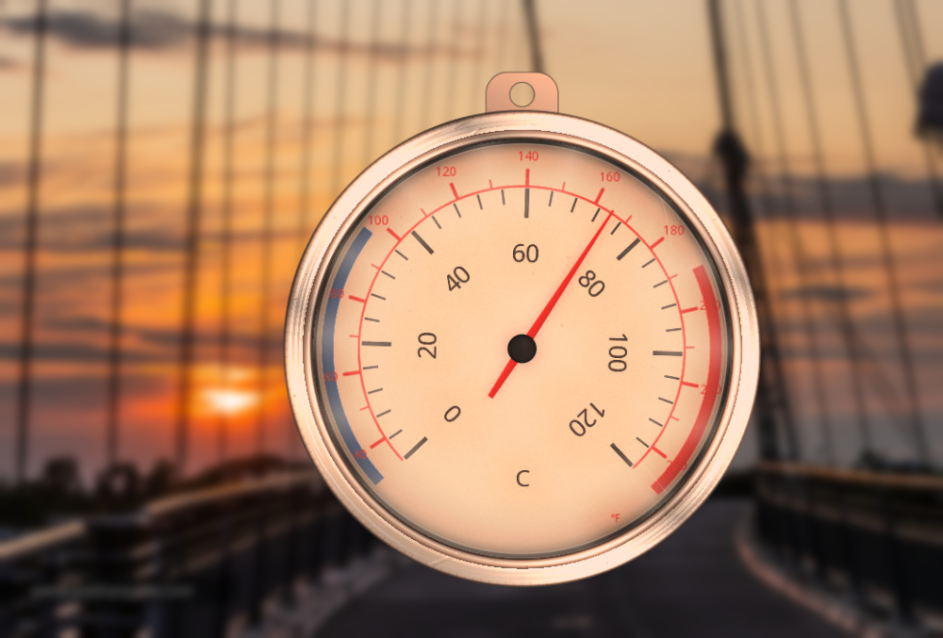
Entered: 74 °C
